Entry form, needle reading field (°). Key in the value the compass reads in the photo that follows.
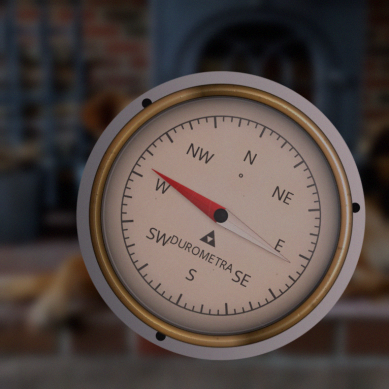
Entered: 277.5 °
